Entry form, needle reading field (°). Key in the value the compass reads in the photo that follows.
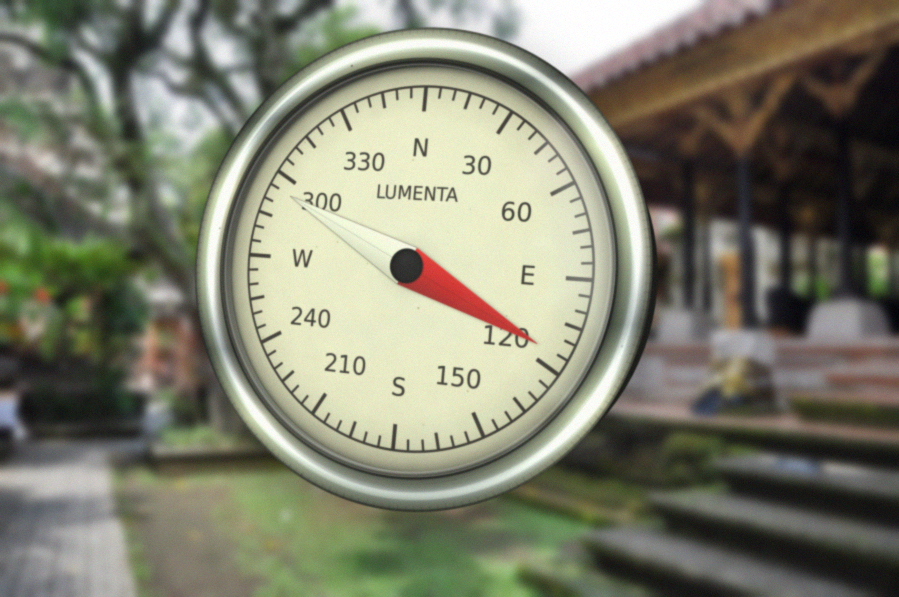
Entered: 115 °
